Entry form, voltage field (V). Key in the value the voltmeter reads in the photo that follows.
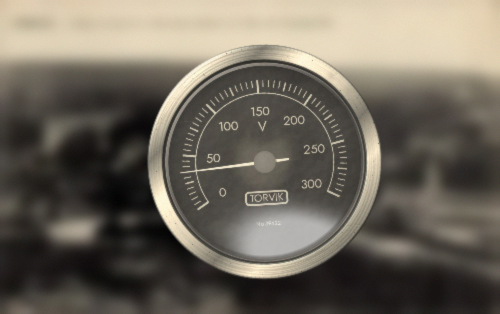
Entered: 35 V
